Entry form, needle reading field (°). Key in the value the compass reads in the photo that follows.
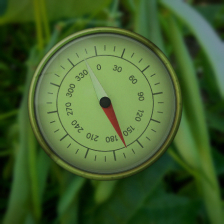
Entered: 165 °
